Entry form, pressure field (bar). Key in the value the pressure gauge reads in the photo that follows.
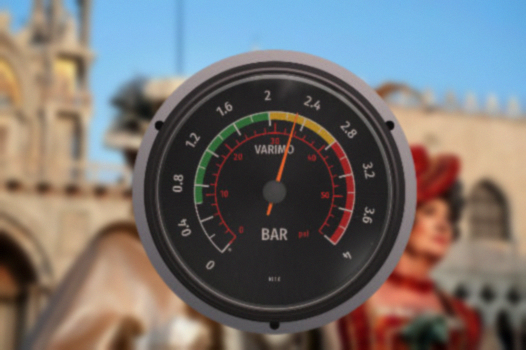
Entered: 2.3 bar
